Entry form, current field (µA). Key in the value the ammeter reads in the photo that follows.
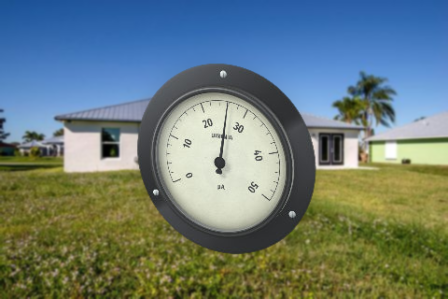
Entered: 26 µA
